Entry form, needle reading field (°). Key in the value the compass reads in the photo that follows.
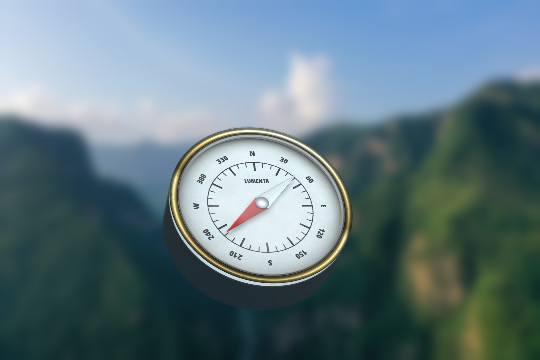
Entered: 230 °
